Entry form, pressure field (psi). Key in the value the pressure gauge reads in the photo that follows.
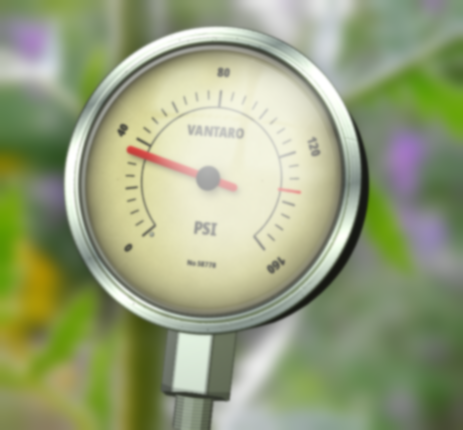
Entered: 35 psi
